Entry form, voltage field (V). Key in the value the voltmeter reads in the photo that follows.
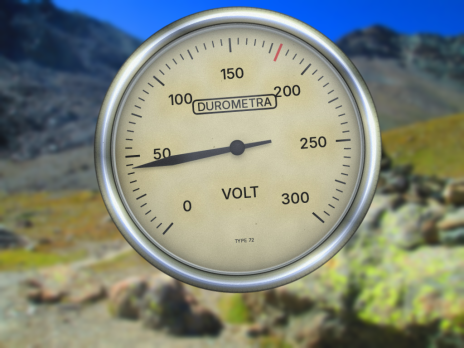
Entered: 42.5 V
